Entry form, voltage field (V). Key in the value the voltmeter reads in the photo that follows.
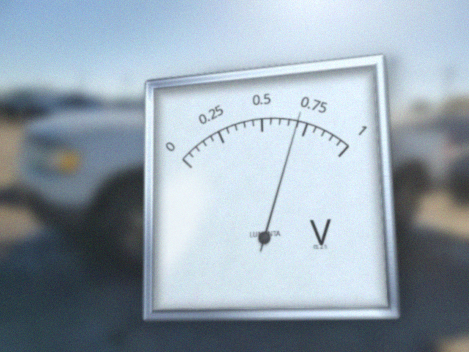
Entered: 0.7 V
